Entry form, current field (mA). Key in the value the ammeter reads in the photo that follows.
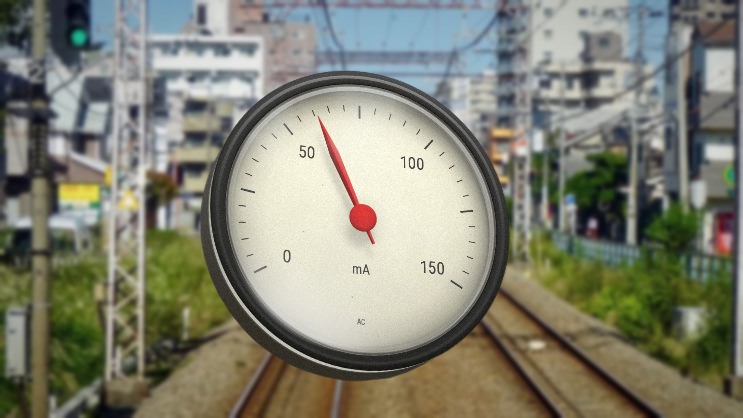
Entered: 60 mA
